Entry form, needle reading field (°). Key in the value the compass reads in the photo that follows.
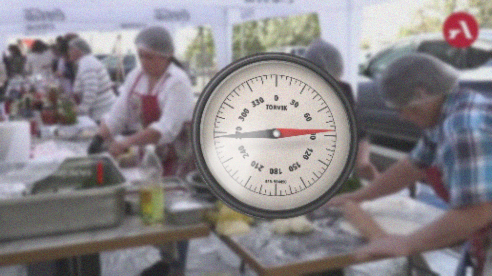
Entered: 85 °
